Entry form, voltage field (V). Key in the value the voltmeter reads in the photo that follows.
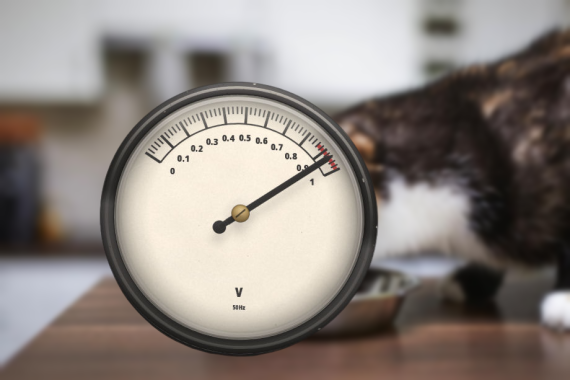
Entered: 0.94 V
